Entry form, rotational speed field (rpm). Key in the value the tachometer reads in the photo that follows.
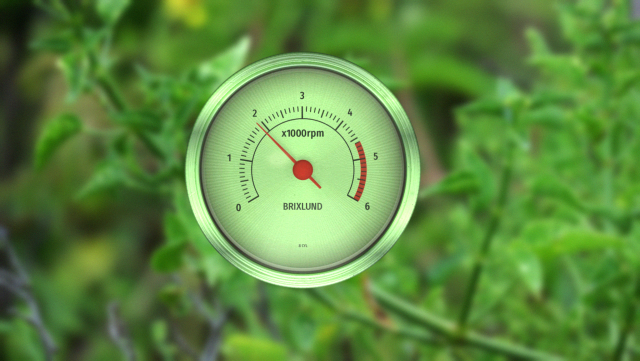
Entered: 1900 rpm
